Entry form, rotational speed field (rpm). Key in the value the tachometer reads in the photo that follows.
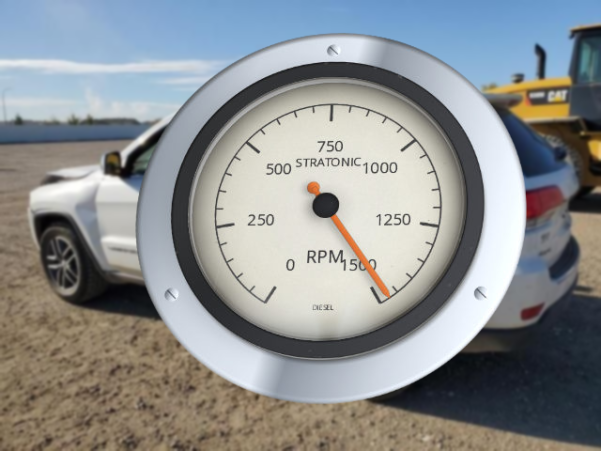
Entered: 1475 rpm
